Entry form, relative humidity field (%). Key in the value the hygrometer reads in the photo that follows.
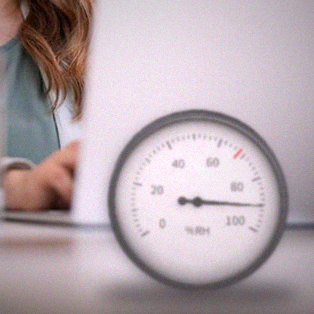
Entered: 90 %
